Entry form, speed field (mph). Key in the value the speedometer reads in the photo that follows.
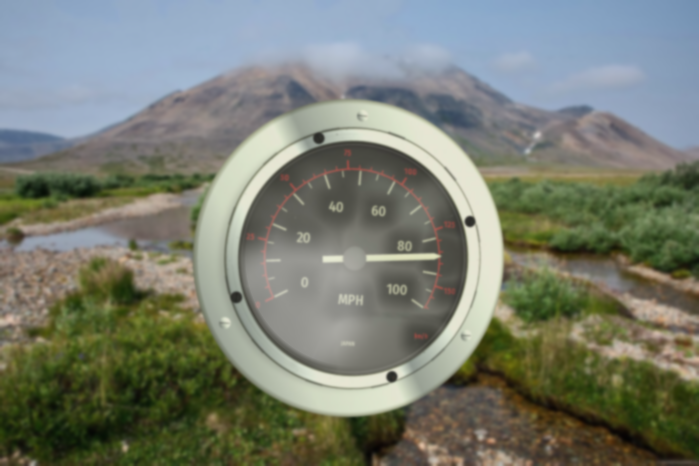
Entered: 85 mph
